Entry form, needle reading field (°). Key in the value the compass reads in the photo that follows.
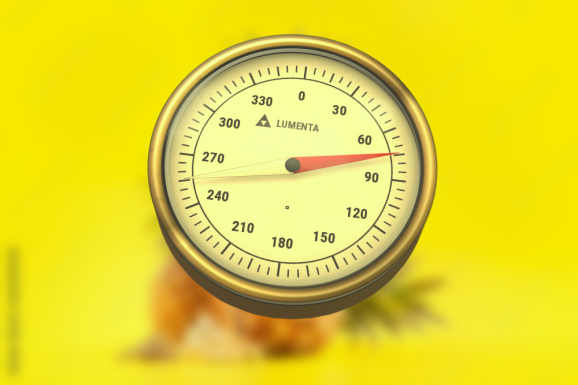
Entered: 75 °
